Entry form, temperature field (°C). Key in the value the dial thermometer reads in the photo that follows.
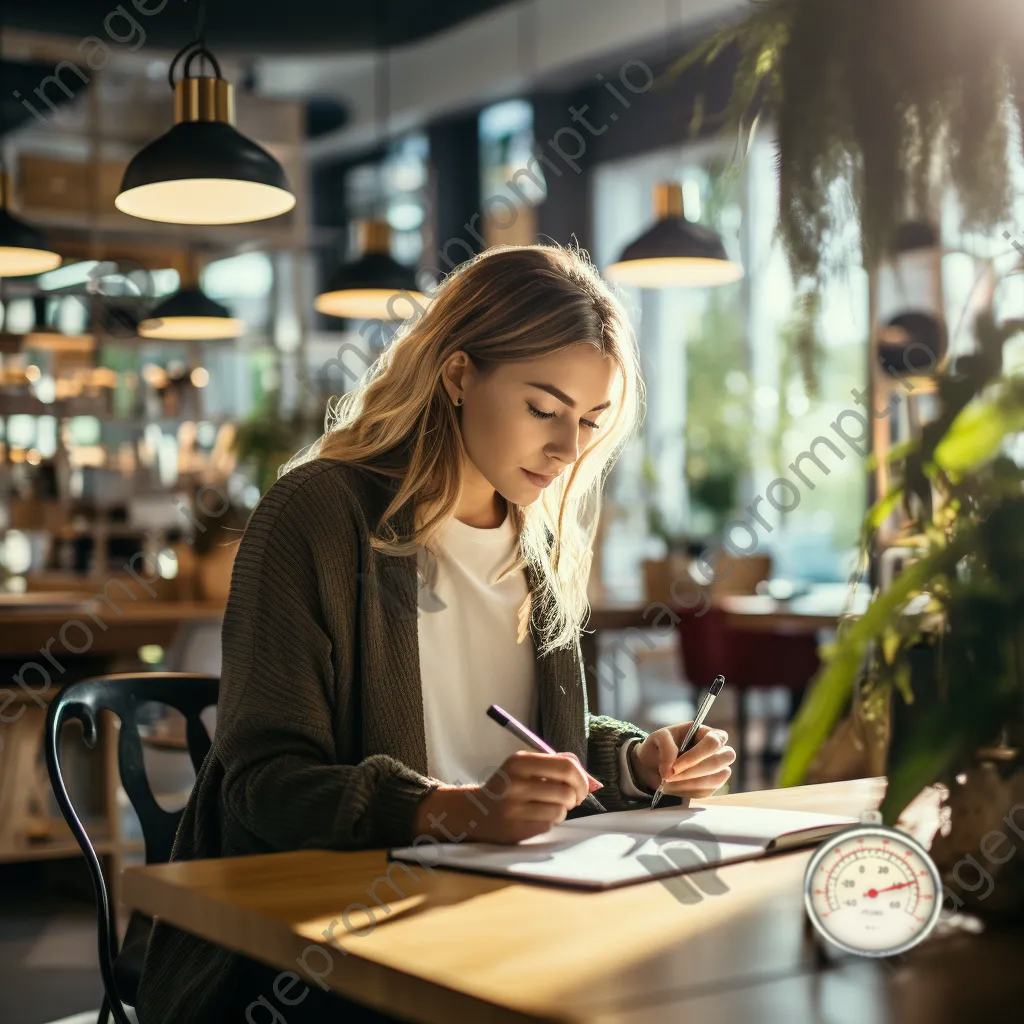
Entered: 40 °C
